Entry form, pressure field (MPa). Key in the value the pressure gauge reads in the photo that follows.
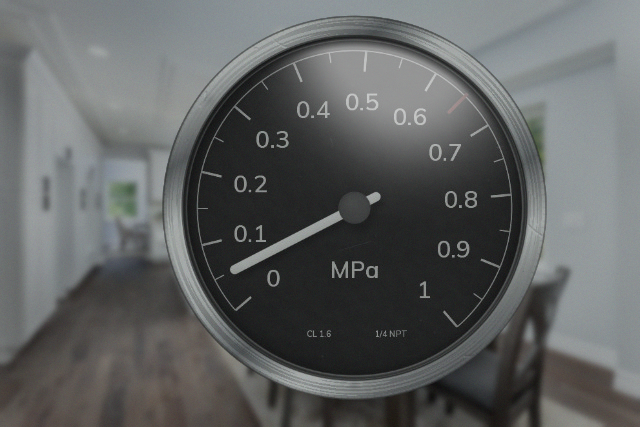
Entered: 0.05 MPa
